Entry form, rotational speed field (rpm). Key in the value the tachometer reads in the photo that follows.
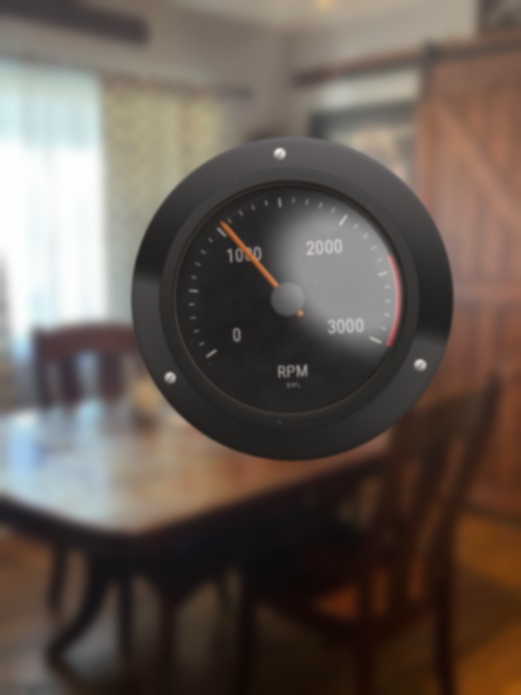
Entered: 1050 rpm
